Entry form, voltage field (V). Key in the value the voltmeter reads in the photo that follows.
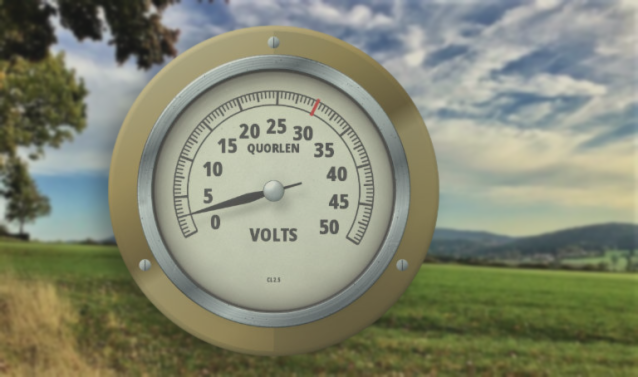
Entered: 2.5 V
